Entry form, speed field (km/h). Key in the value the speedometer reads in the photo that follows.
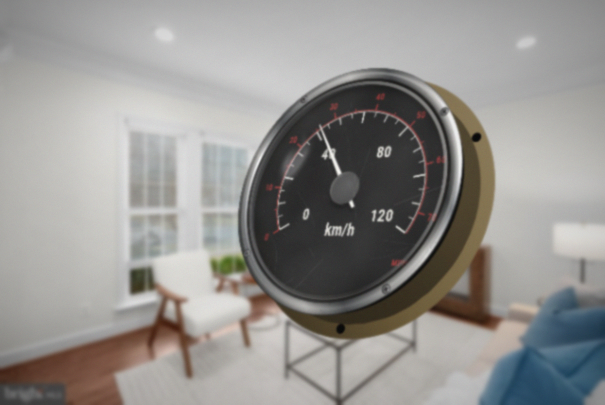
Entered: 42.5 km/h
